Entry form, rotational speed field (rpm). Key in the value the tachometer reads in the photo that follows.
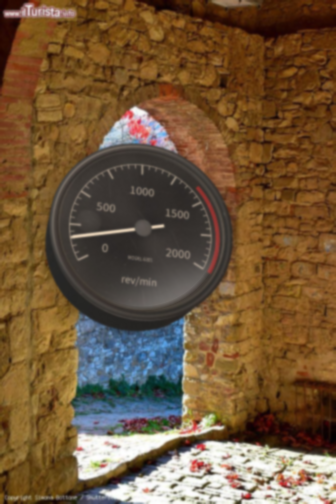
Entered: 150 rpm
